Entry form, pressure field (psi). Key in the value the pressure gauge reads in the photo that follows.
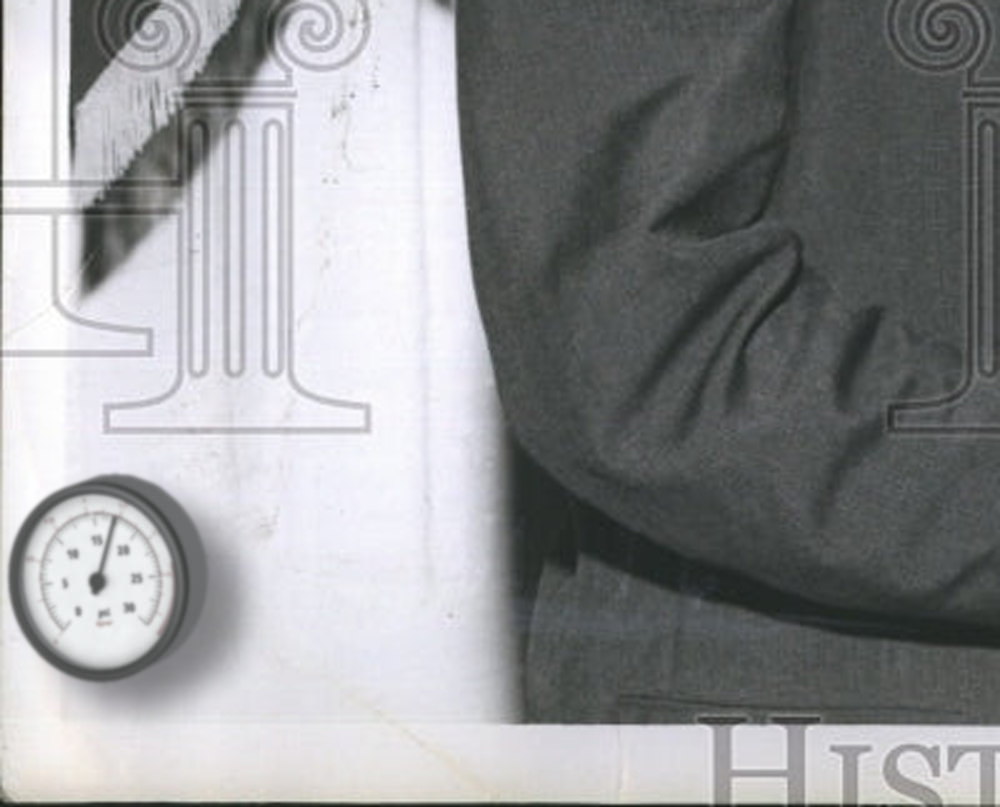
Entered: 17.5 psi
